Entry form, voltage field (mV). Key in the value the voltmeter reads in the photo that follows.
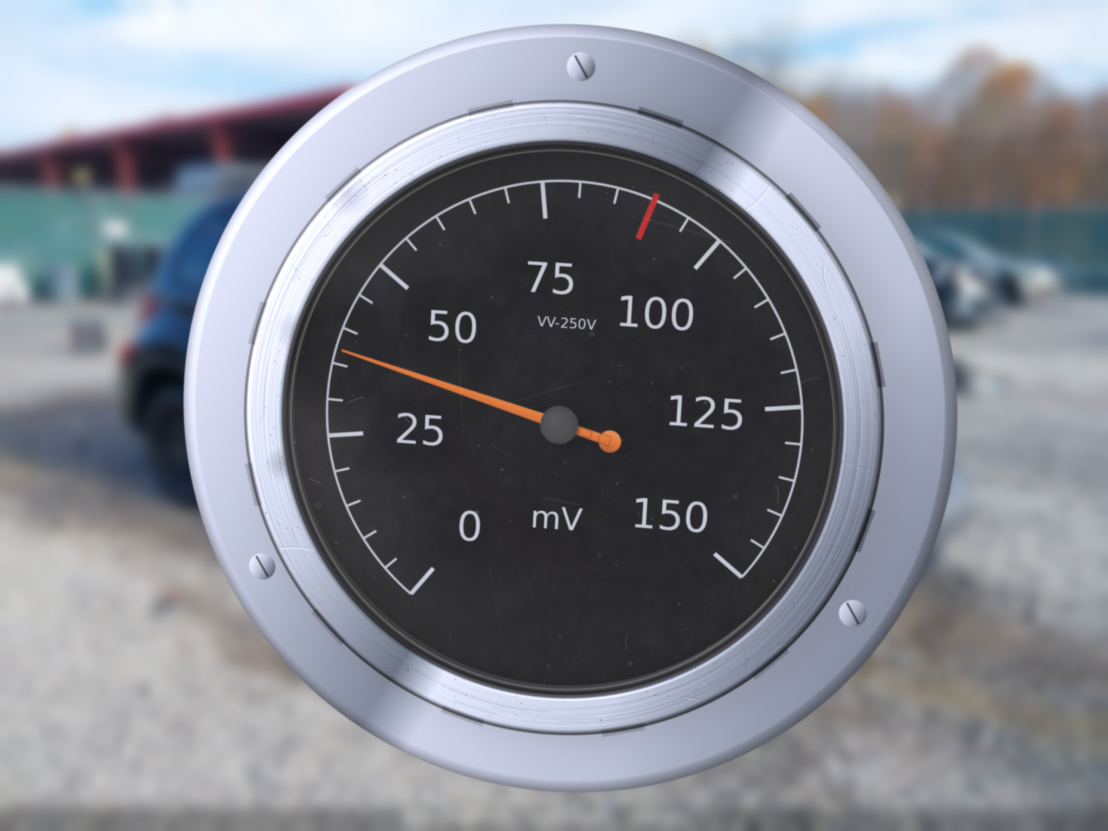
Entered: 37.5 mV
